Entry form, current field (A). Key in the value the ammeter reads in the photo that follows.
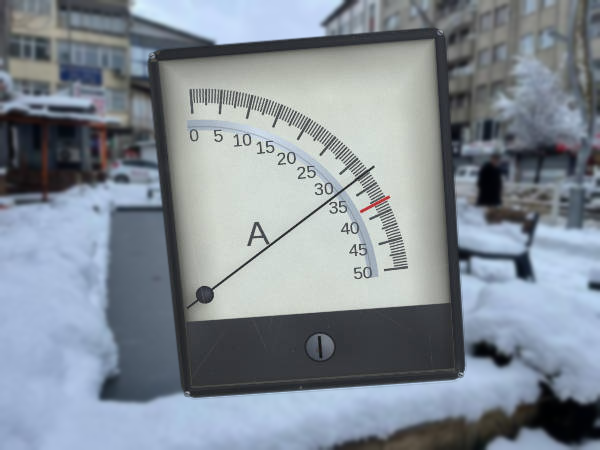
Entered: 32.5 A
